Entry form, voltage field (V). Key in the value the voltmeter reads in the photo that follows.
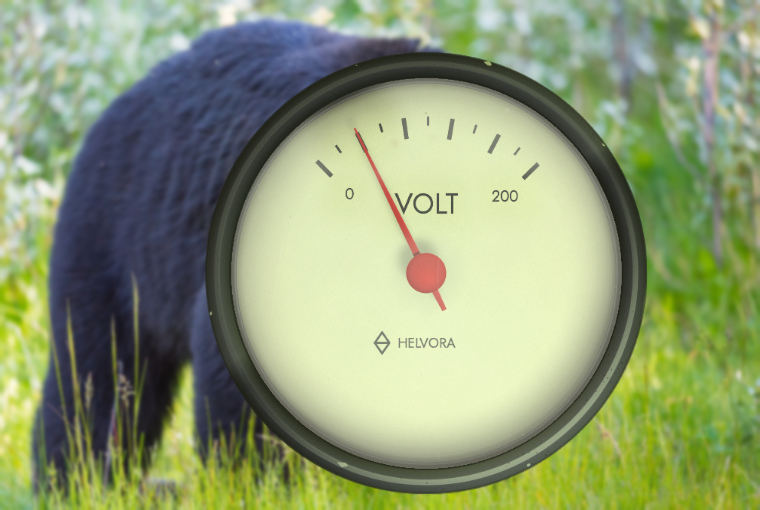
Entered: 40 V
